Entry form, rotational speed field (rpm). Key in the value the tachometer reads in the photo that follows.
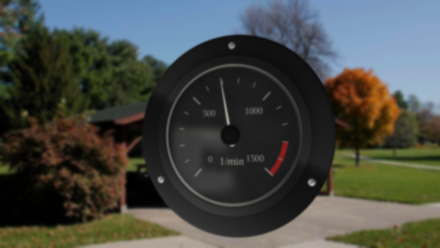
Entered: 700 rpm
